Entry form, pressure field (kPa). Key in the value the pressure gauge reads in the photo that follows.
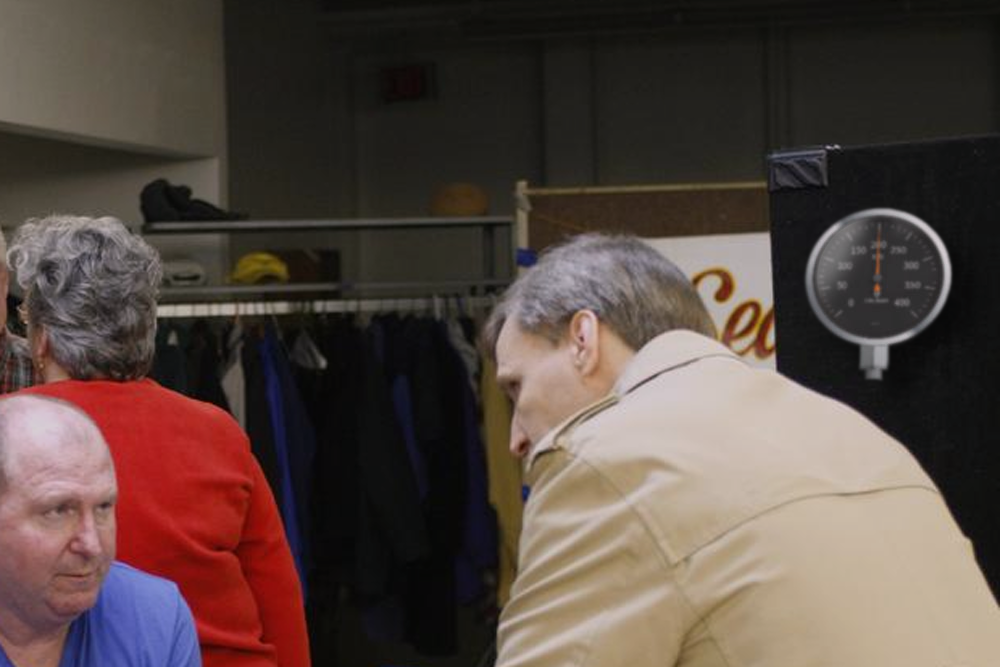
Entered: 200 kPa
